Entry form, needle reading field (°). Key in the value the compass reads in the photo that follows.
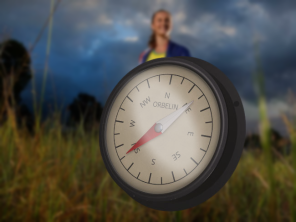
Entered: 225 °
